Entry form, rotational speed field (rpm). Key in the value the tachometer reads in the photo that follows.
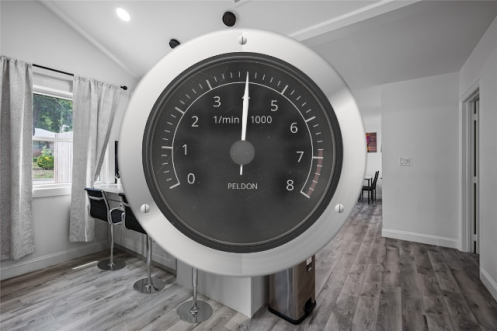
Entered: 4000 rpm
